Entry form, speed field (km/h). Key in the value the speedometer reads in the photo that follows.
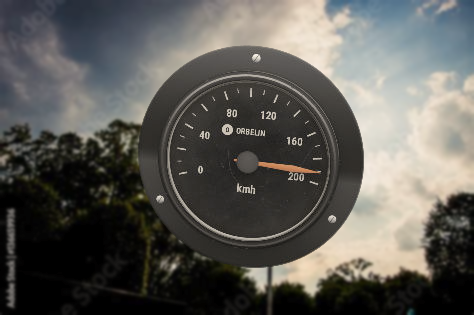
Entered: 190 km/h
